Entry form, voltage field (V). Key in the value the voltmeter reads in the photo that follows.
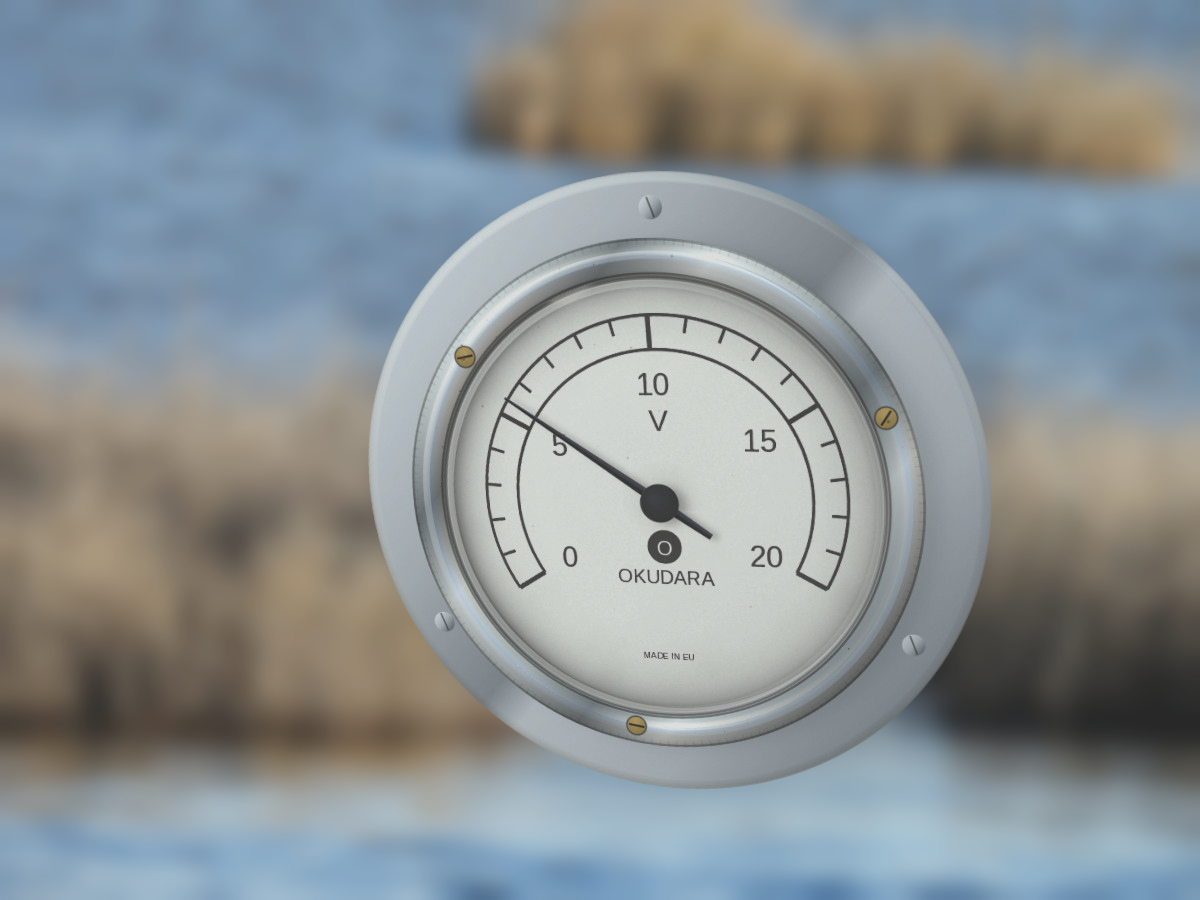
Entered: 5.5 V
